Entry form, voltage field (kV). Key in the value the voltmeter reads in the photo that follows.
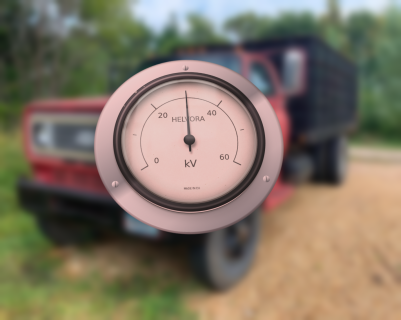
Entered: 30 kV
